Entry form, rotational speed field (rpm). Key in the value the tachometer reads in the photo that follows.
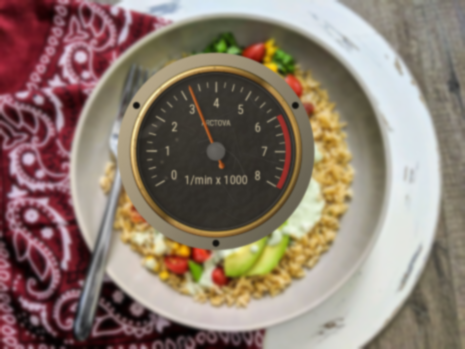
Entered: 3250 rpm
